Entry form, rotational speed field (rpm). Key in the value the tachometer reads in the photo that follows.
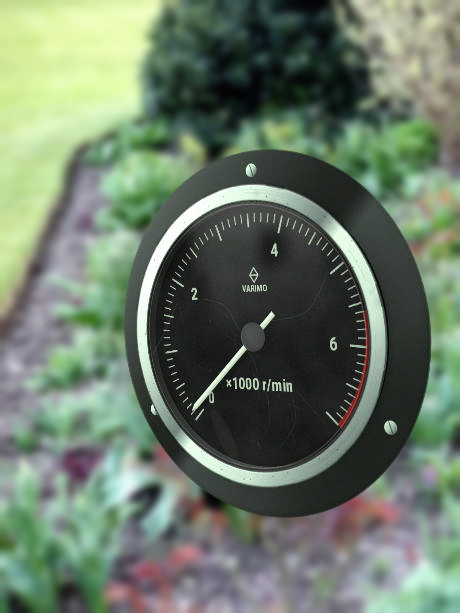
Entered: 100 rpm
